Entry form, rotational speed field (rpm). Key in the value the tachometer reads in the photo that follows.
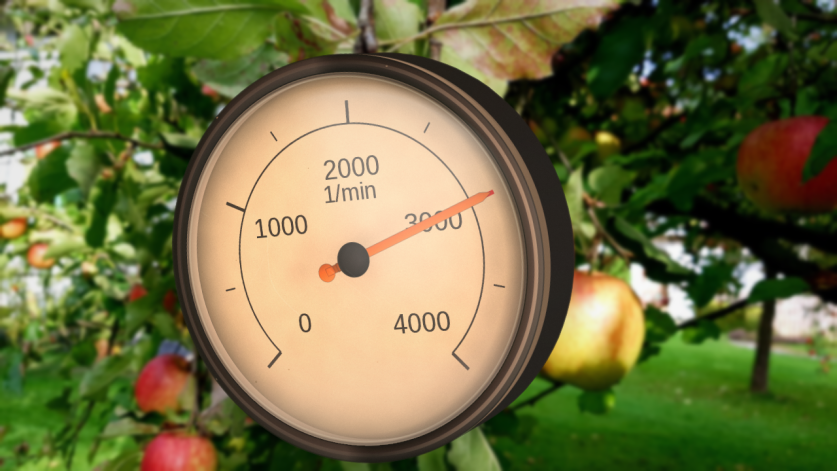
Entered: 3000 rpm
